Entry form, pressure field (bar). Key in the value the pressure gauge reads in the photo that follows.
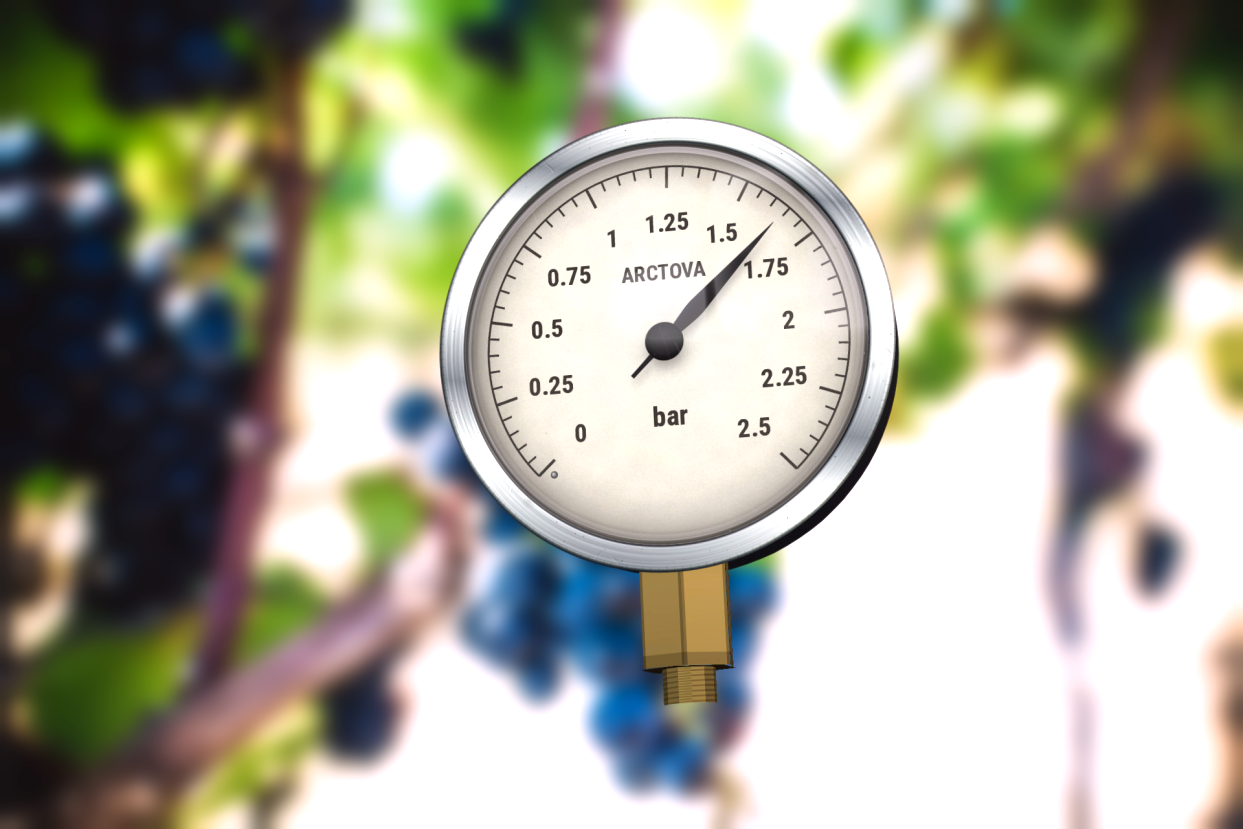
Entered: 1.65 bar
